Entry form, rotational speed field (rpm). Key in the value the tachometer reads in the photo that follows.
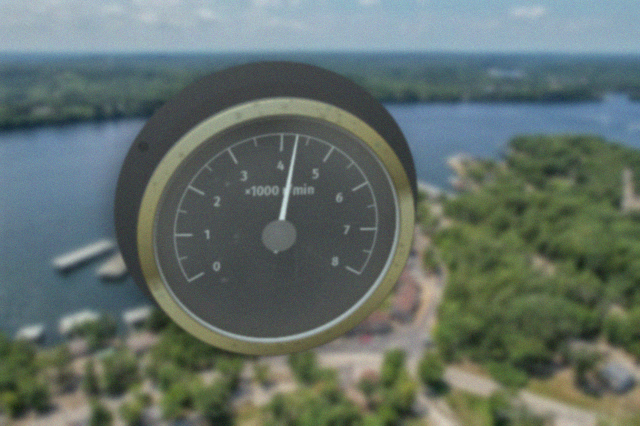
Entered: 4250 rpm
